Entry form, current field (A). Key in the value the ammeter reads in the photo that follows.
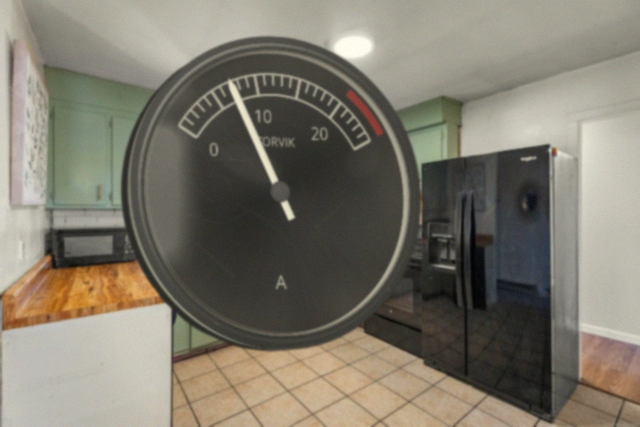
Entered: 7 A
